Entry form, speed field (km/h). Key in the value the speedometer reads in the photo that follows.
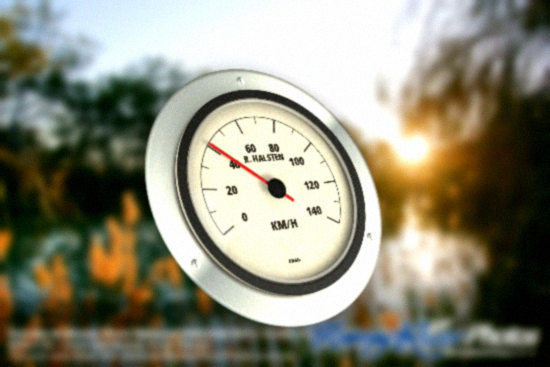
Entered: 40 km/h
